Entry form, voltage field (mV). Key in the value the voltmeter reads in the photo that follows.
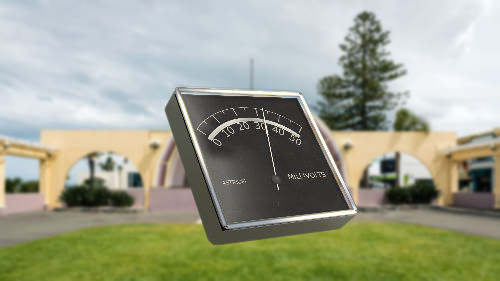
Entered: 32.5 mV
